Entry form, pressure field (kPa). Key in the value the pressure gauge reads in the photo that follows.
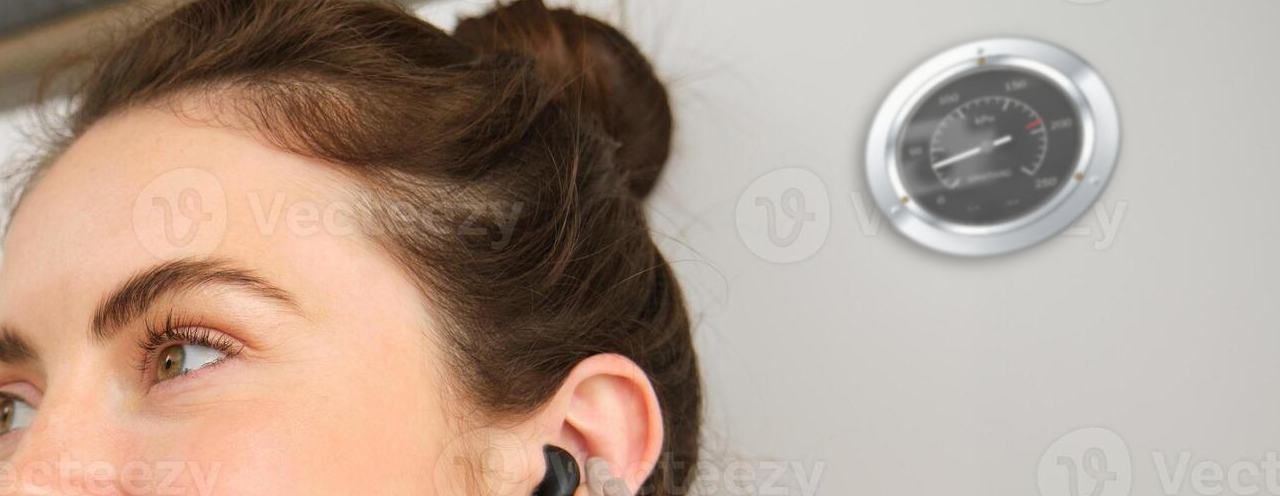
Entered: 30 kPa
